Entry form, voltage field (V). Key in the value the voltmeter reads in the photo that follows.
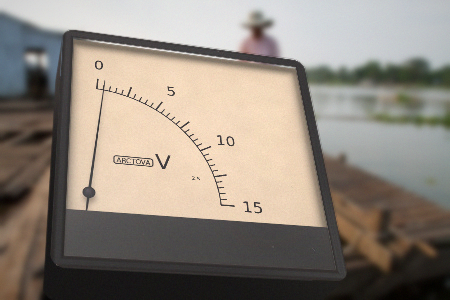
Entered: 0.5 V
